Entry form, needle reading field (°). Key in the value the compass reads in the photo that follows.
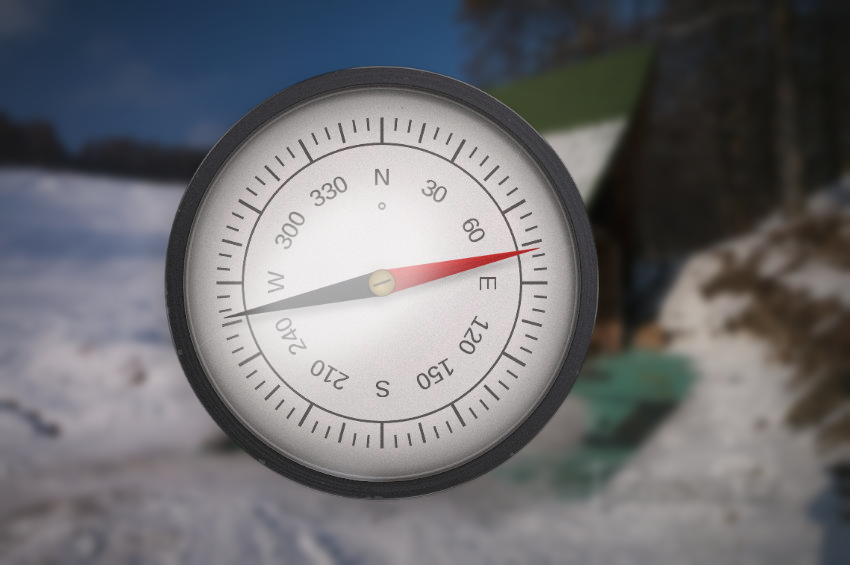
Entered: 77.5 °
